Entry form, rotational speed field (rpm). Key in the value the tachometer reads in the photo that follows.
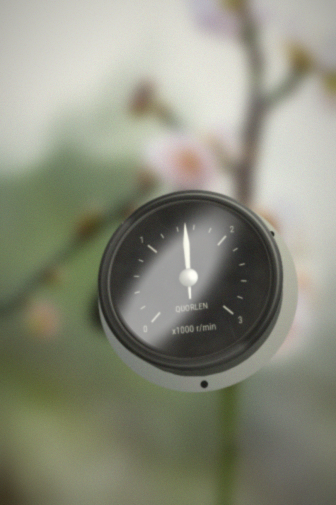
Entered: 1500 rpm
